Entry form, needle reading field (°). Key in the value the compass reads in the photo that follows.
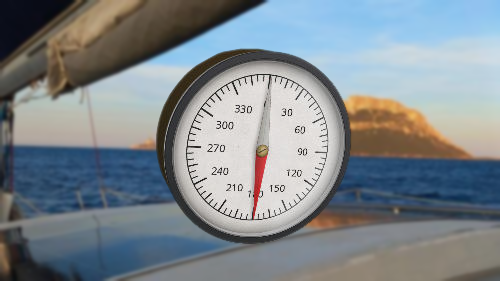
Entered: 180 °
